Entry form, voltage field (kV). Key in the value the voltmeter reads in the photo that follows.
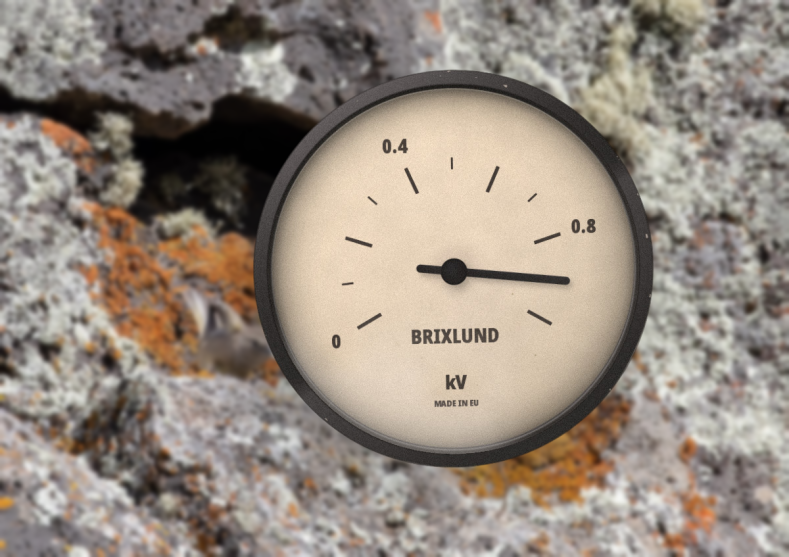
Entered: 0.9 kV
